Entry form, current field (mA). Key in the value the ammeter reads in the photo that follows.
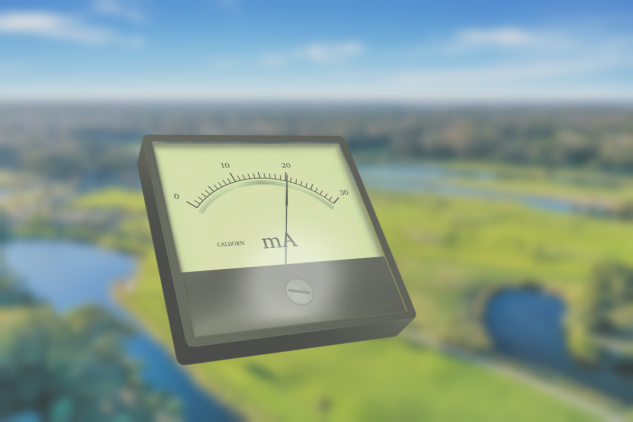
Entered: 20 mA
